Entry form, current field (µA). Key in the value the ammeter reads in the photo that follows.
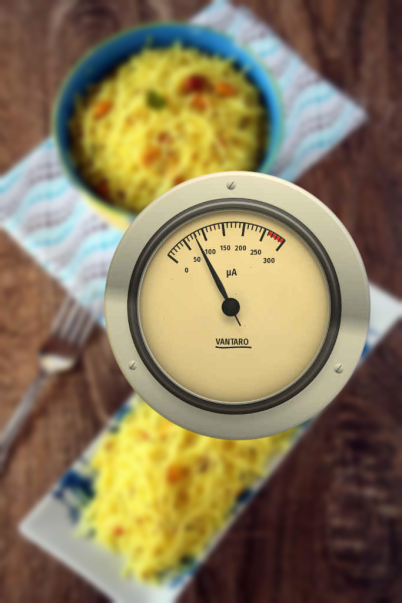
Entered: 80 µA
